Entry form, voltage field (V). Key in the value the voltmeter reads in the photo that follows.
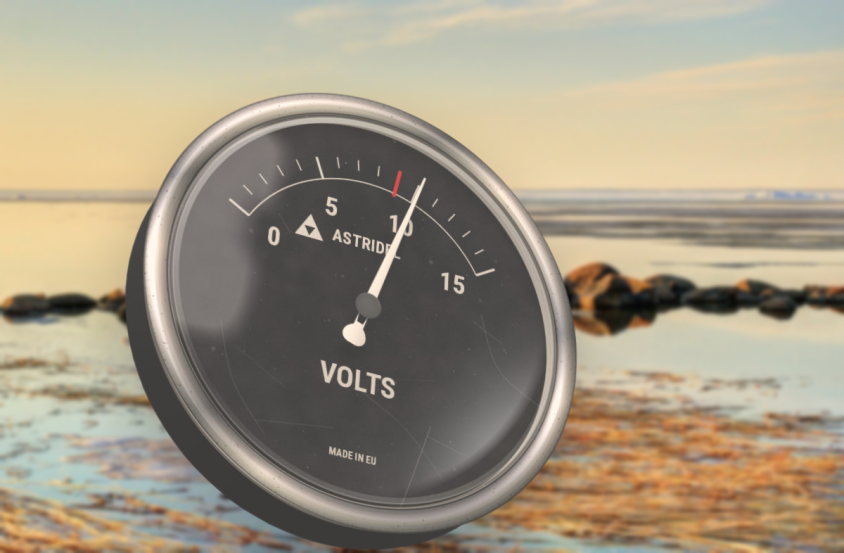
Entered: 10 V
